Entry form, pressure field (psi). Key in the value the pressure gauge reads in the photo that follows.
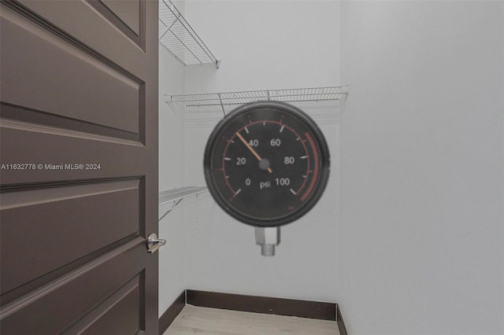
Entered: 35 psi
